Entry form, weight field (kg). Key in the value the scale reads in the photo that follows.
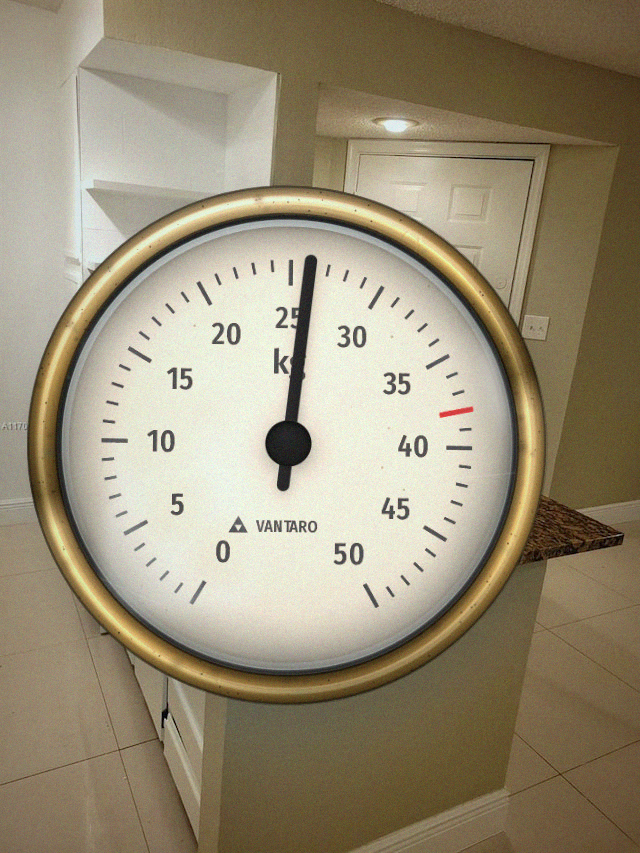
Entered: 26 kg
